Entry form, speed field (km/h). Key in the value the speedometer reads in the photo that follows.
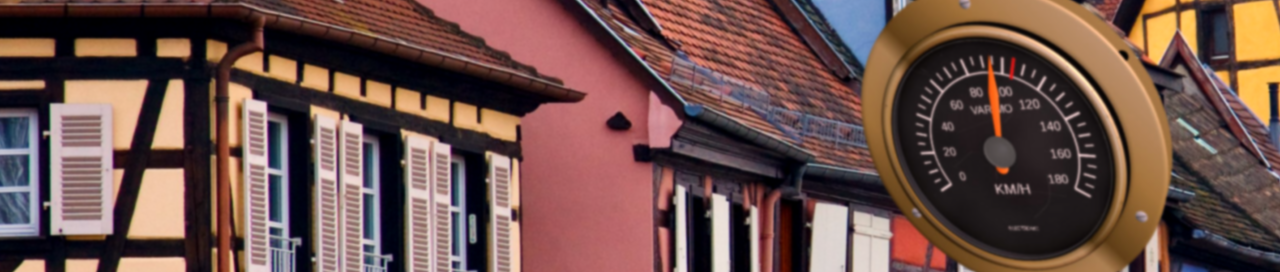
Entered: 95 km/h
